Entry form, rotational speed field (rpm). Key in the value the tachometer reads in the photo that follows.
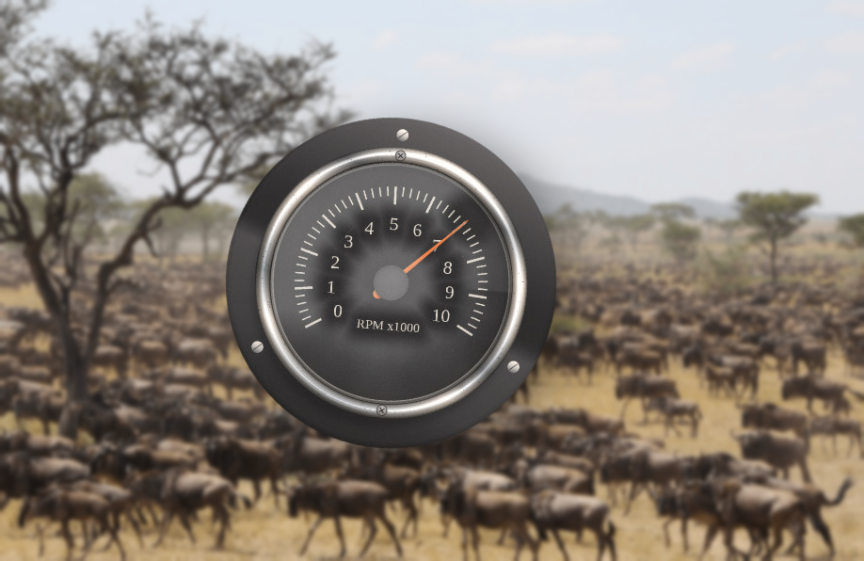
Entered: 7000 rpm
